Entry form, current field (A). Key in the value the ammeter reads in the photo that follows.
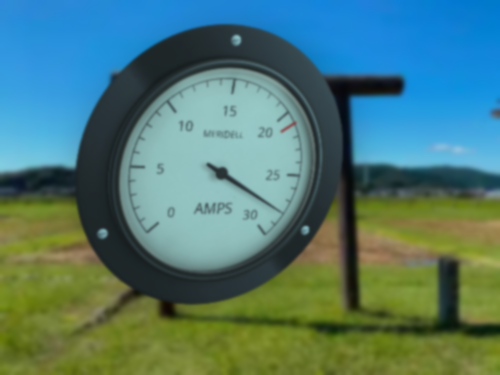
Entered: 28 A
